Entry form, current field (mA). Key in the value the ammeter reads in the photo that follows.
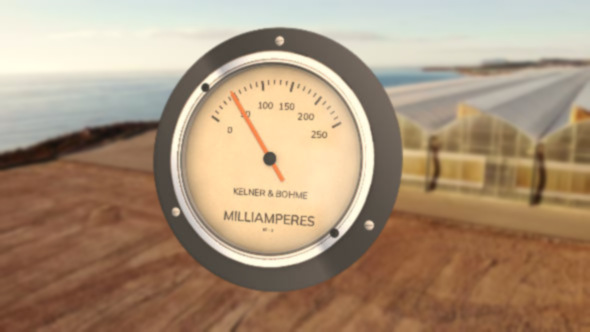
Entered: 50 mA
